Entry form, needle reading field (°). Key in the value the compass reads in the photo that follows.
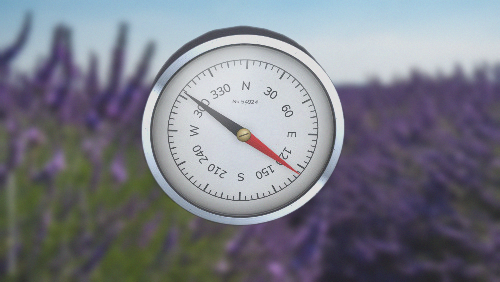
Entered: 125 °
